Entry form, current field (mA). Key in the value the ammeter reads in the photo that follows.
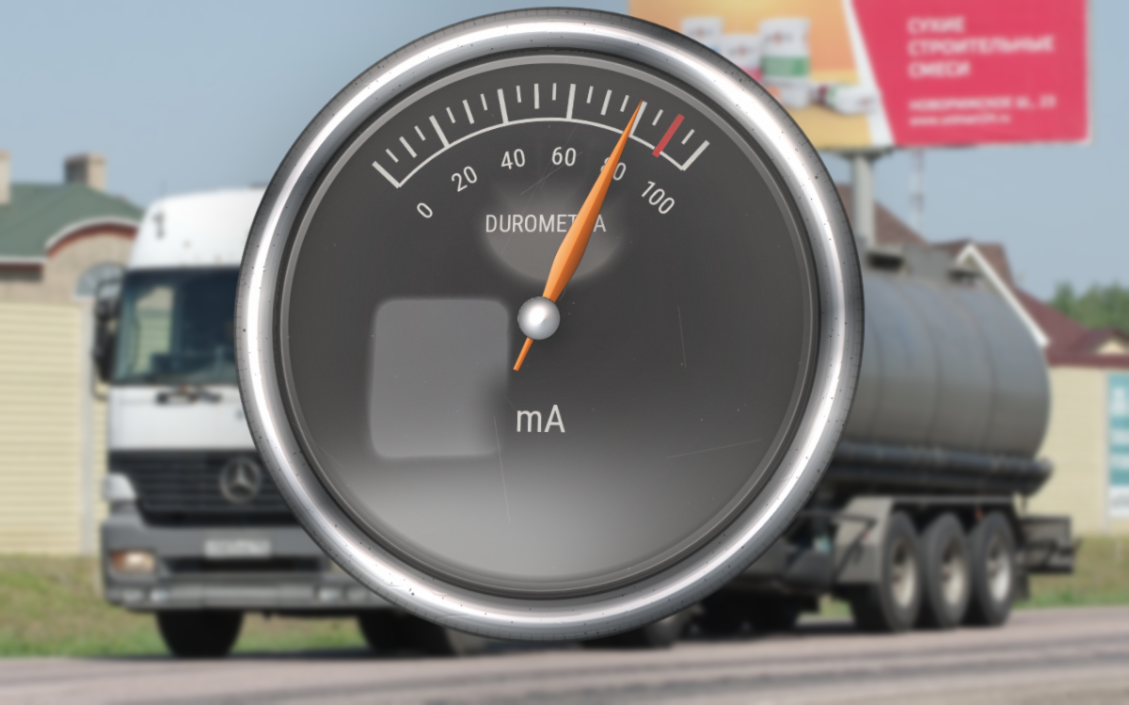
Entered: 80 mA
